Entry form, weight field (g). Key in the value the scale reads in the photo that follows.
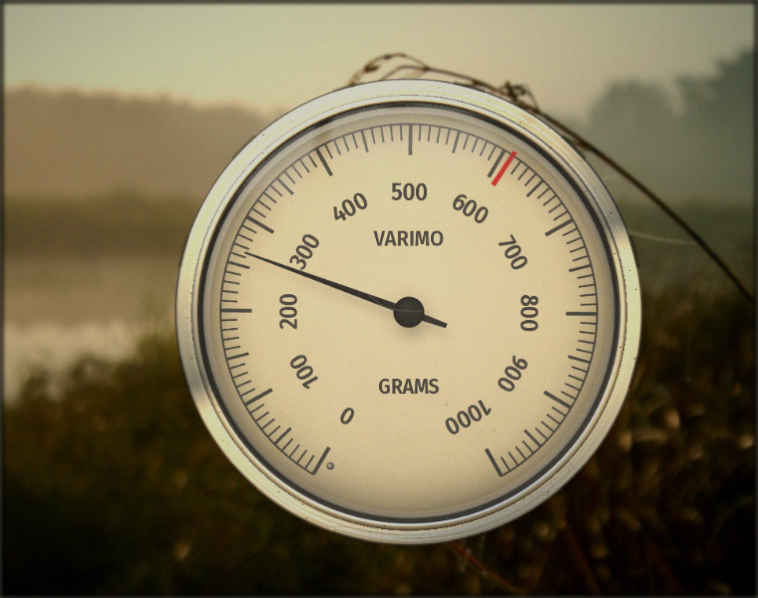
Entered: 265 g
